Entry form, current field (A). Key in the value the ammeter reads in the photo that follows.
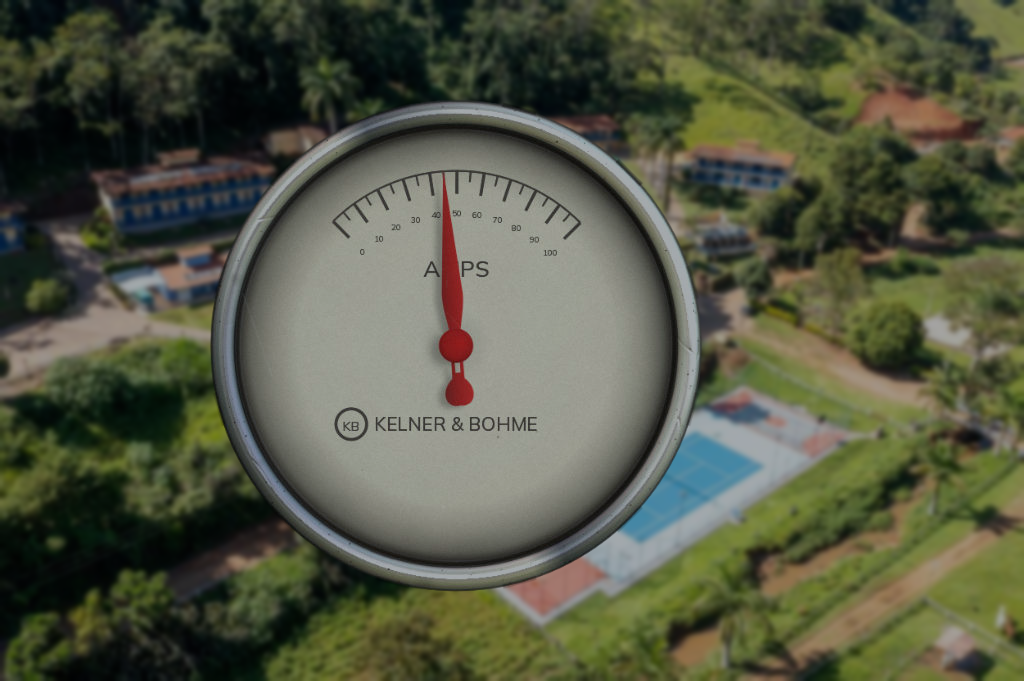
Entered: 45 A
